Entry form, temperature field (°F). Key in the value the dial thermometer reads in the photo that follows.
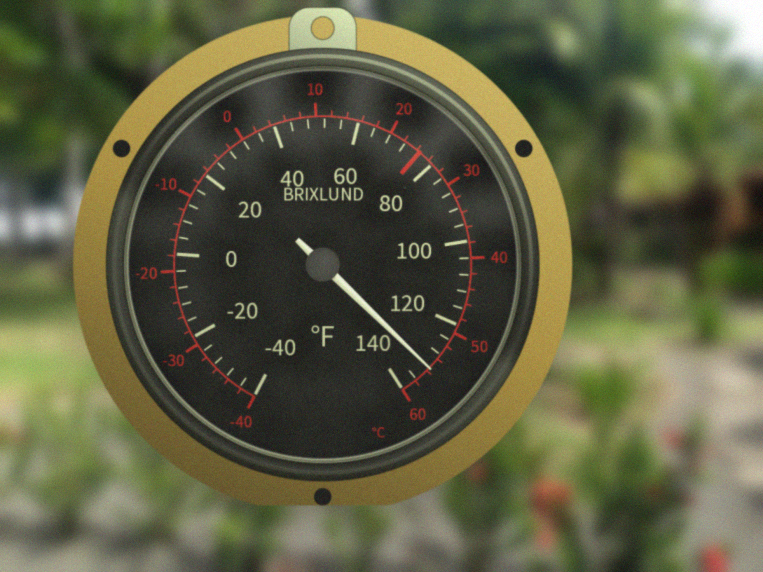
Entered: 132 °F
